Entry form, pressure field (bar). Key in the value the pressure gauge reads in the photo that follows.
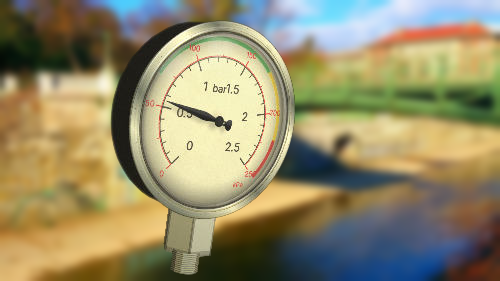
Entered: 0.55 bar
